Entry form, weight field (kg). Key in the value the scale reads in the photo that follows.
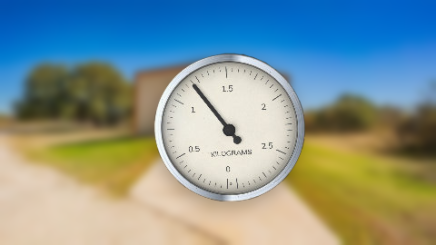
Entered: 1.2 kg
